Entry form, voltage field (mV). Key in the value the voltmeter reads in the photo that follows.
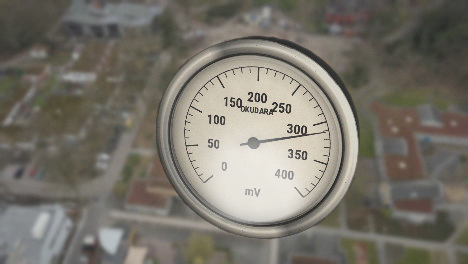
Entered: 310 mV
